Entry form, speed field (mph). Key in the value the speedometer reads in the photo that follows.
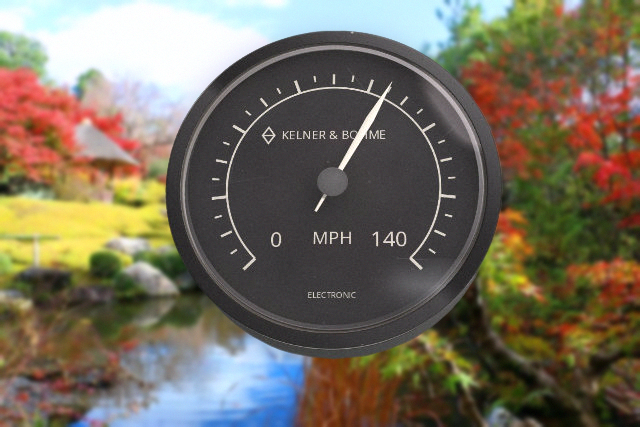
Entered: 85 mph
